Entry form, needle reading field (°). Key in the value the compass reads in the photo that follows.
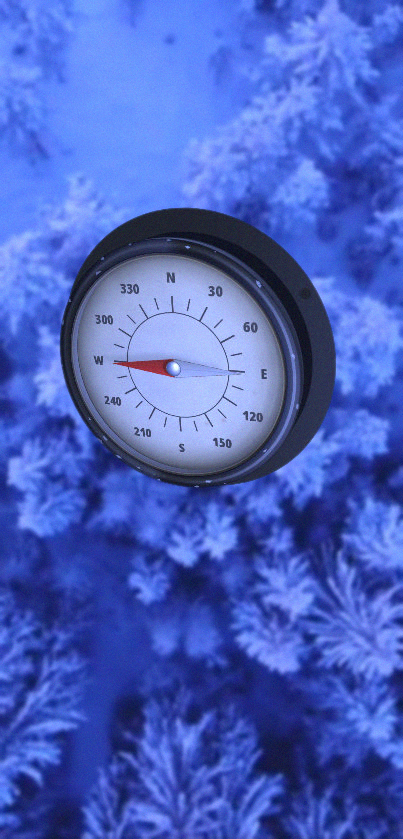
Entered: 270 °
